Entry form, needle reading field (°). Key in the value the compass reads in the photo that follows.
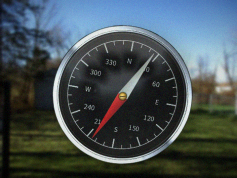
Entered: 205 °
